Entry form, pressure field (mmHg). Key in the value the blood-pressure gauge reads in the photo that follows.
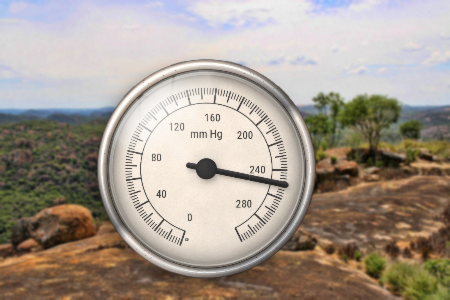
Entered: 250 mmHg
